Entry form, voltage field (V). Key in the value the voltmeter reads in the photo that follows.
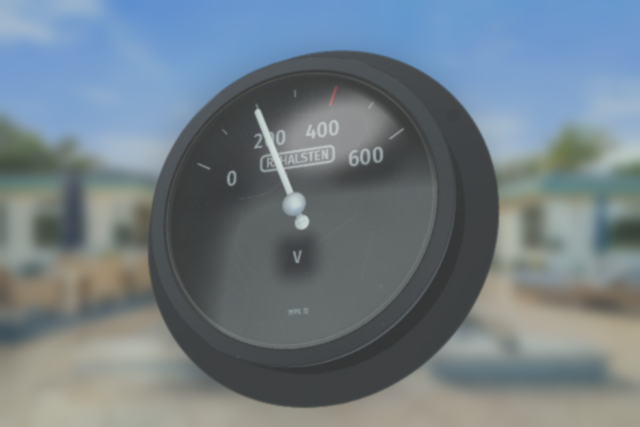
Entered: 200 V
